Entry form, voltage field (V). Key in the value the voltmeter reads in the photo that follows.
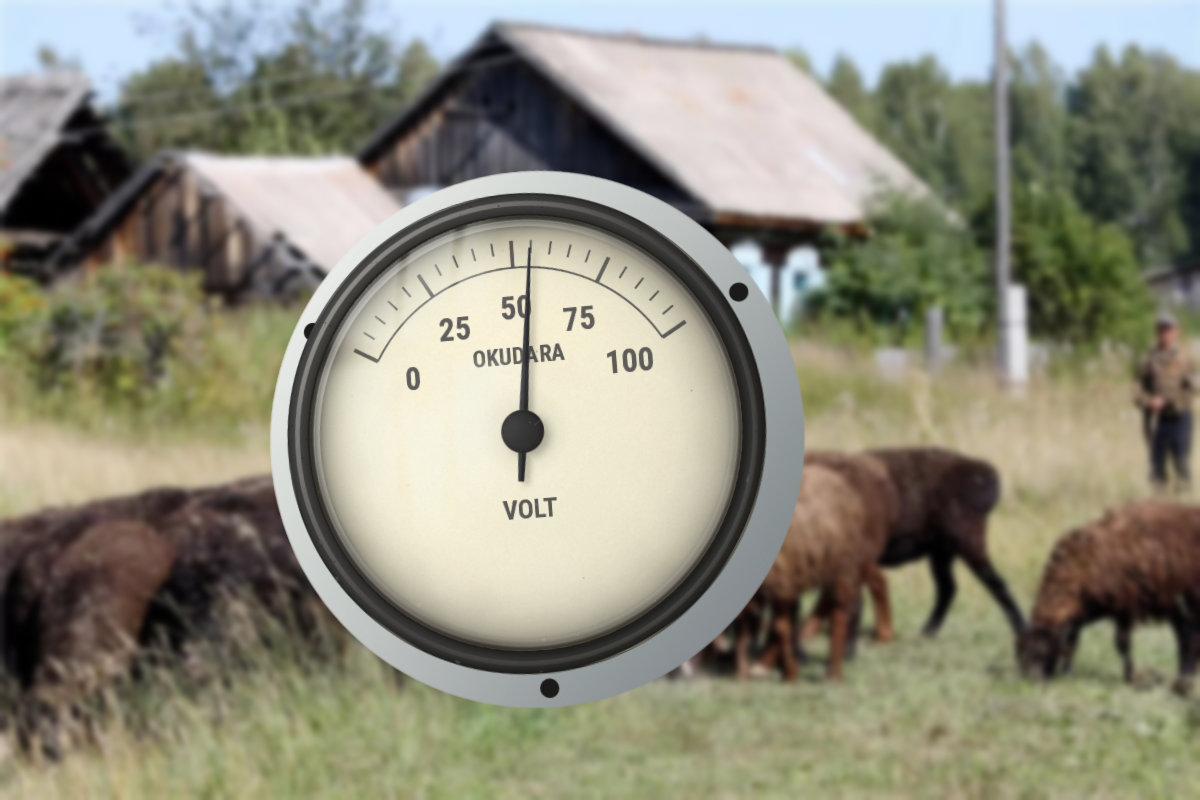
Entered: 55 V
